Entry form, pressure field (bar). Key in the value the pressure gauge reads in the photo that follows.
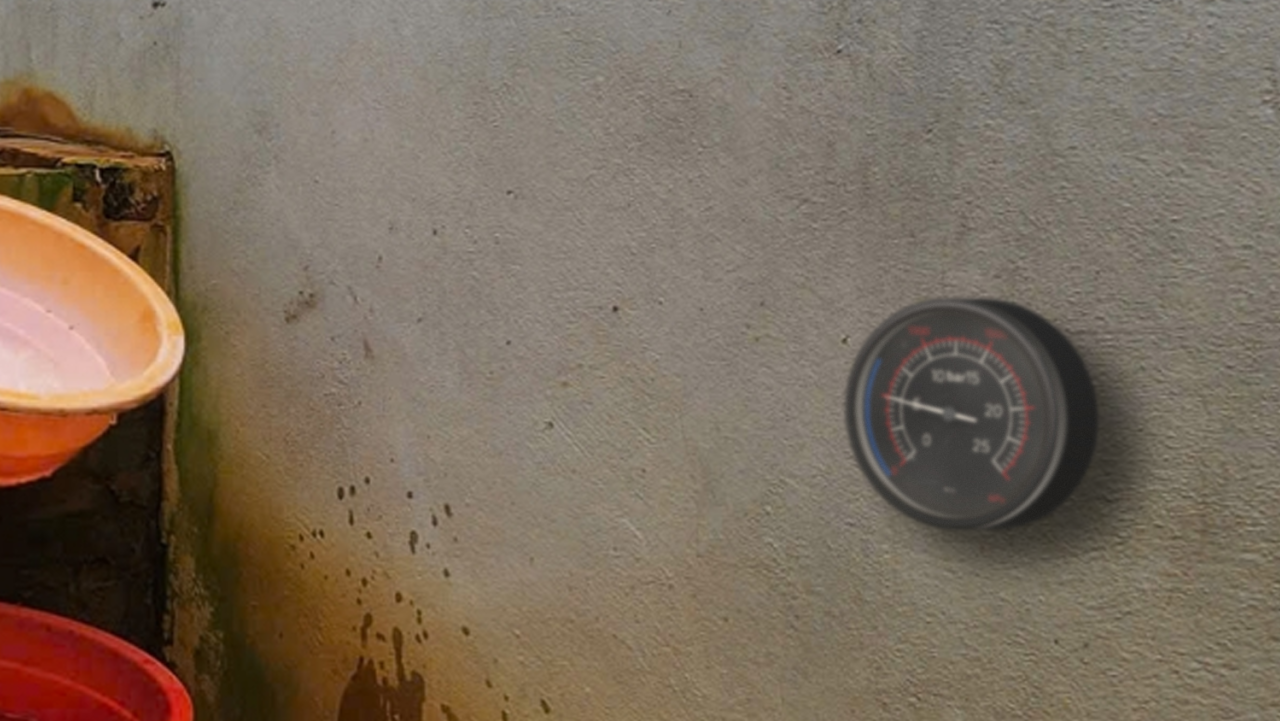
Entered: 5 bar
